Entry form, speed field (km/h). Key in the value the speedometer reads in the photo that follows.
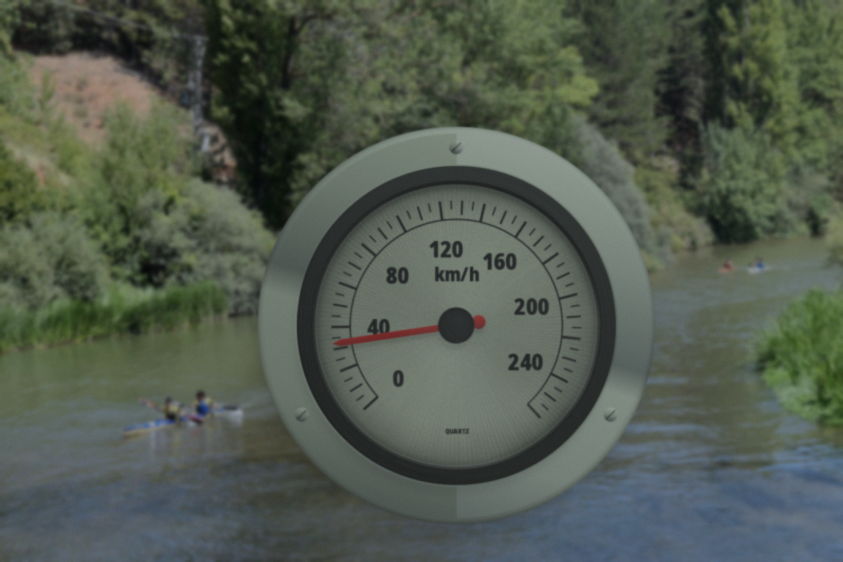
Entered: 32.5 km/h
